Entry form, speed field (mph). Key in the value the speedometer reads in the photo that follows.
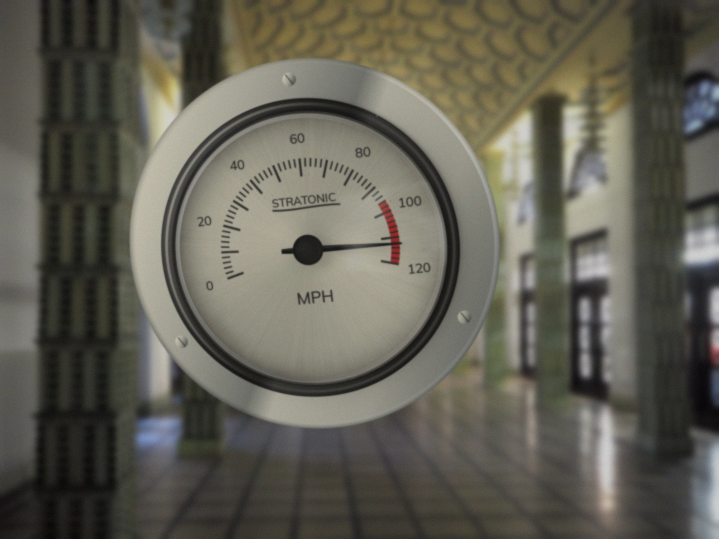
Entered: 112 mph
